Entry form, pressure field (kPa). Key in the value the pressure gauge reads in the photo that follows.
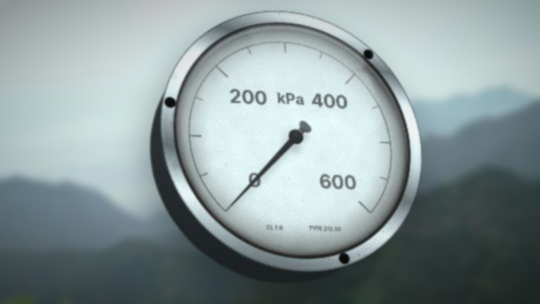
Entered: 0 kPa
